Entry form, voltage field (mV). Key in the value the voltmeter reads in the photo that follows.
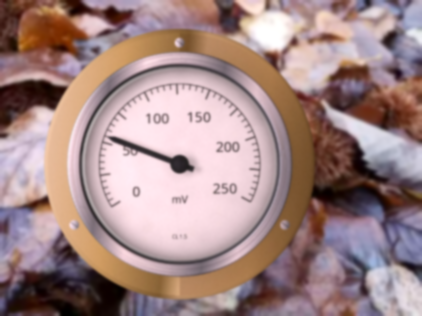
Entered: 55 mV
